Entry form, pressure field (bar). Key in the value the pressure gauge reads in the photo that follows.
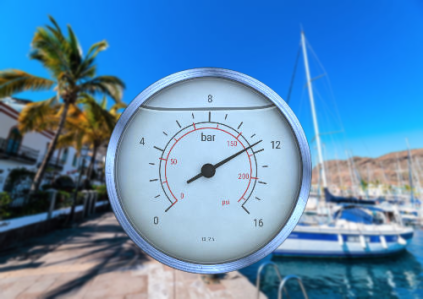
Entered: 11.5 bar
